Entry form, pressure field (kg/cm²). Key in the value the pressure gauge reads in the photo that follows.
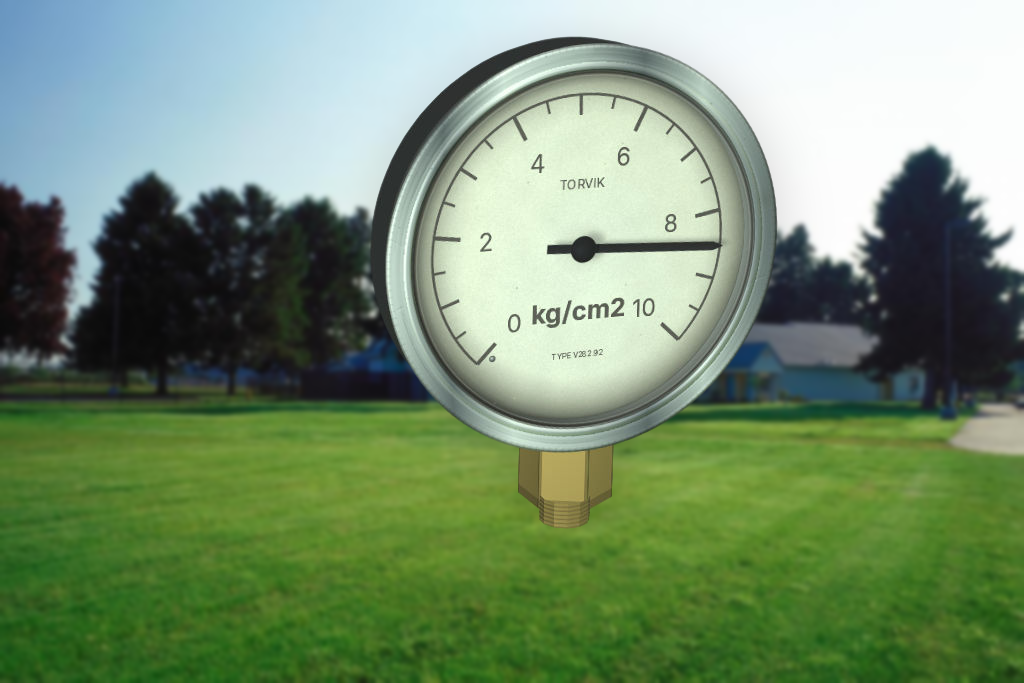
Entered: 8.5 kg/cm²
